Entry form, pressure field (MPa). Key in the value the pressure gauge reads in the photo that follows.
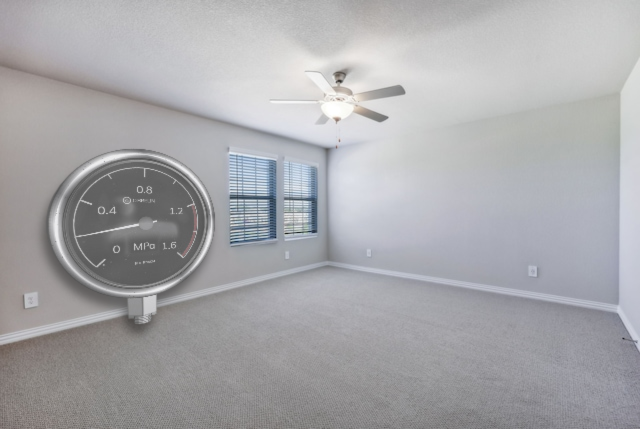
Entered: 0.2 MPa
